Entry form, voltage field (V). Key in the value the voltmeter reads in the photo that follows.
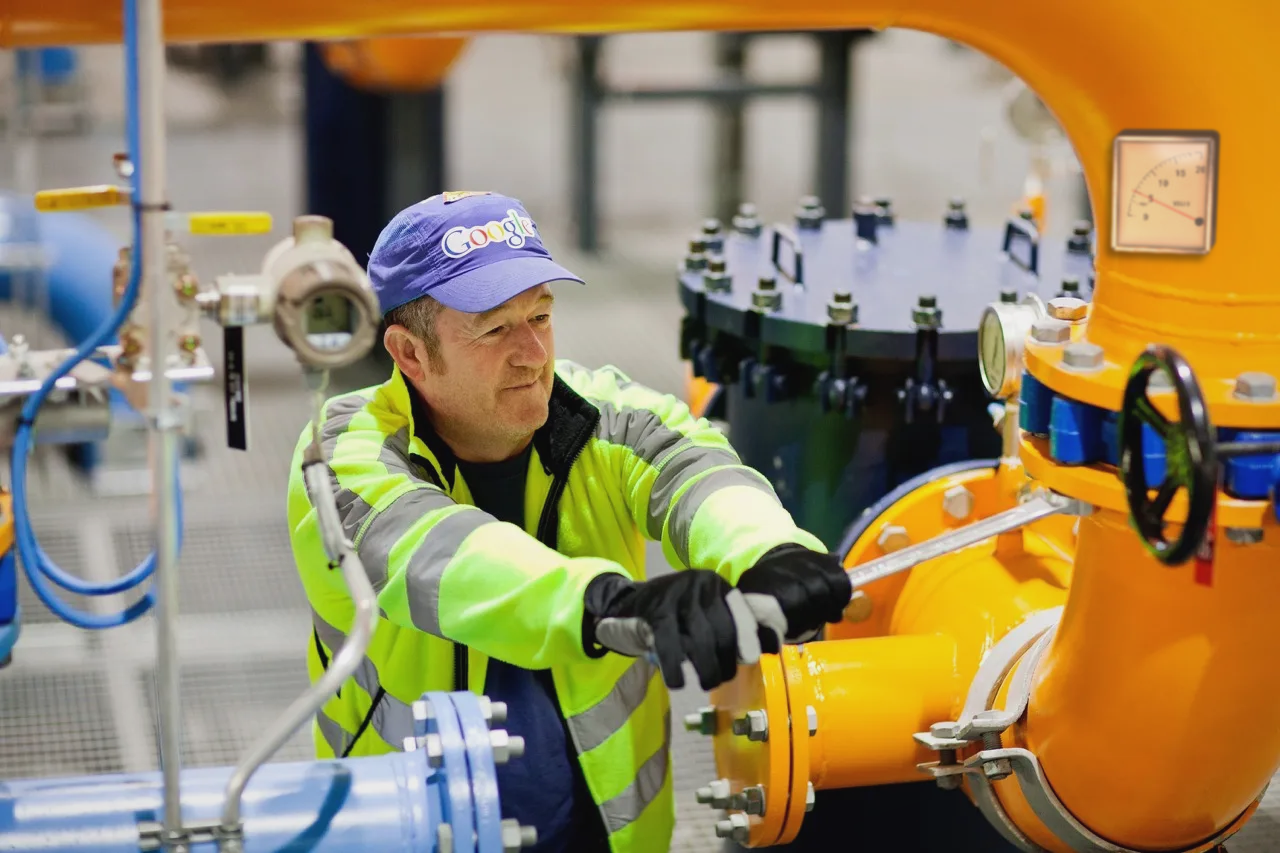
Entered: 5 V
